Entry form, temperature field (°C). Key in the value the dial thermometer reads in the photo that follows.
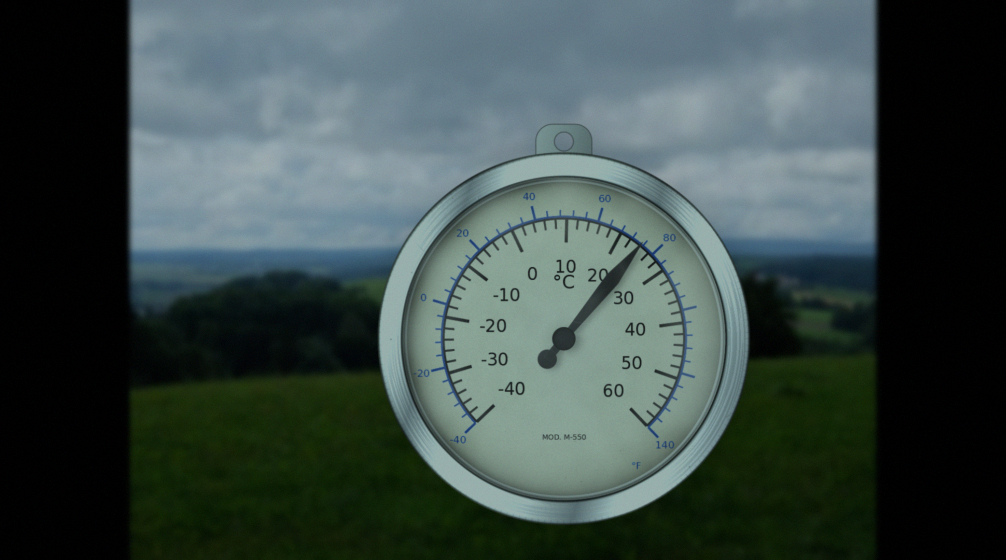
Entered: 24 °C
